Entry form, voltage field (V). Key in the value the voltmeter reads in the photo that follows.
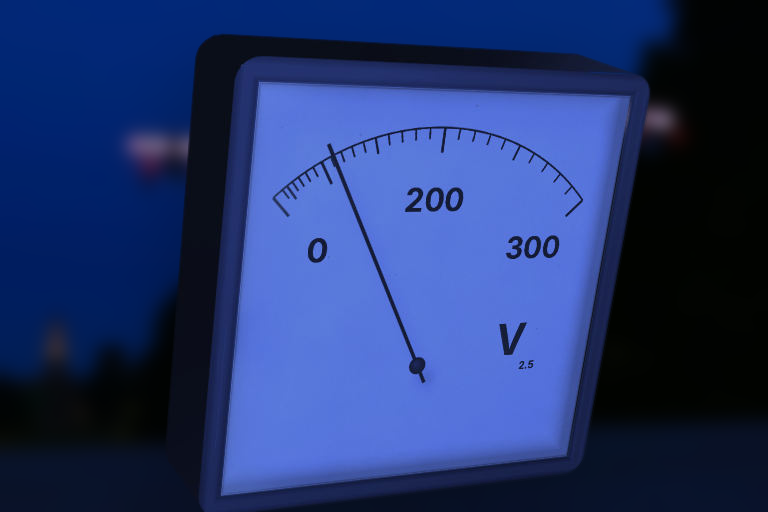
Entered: 110 V
